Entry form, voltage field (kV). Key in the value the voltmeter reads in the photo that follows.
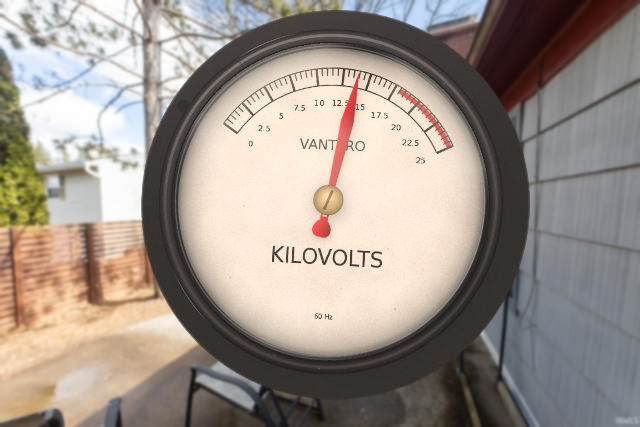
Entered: 14 kV
